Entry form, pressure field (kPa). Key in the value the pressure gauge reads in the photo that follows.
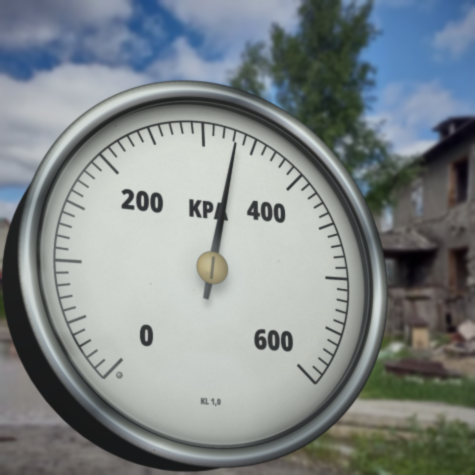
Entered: 330 kPa
